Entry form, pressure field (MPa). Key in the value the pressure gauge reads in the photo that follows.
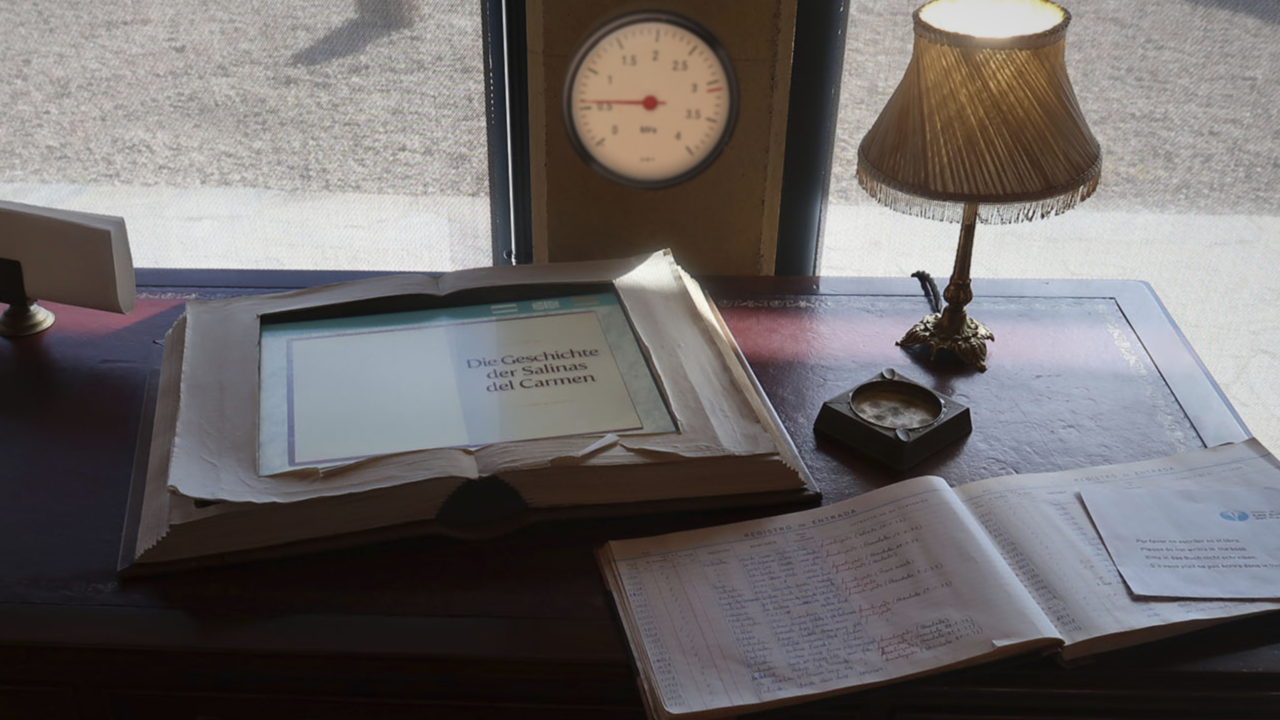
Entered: 0.6 MPa
